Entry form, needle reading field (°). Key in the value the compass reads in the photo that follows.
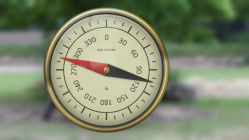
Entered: 285 °
